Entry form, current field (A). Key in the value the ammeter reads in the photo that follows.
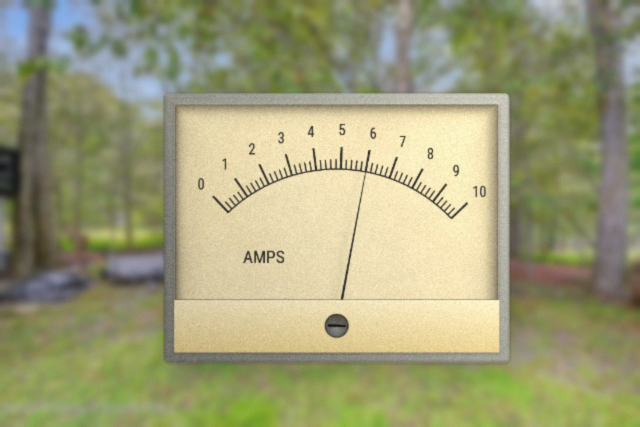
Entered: 6 A
